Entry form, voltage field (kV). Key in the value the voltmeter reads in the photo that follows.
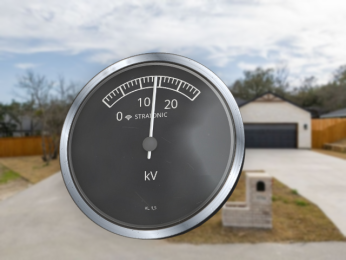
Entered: 14 kV
